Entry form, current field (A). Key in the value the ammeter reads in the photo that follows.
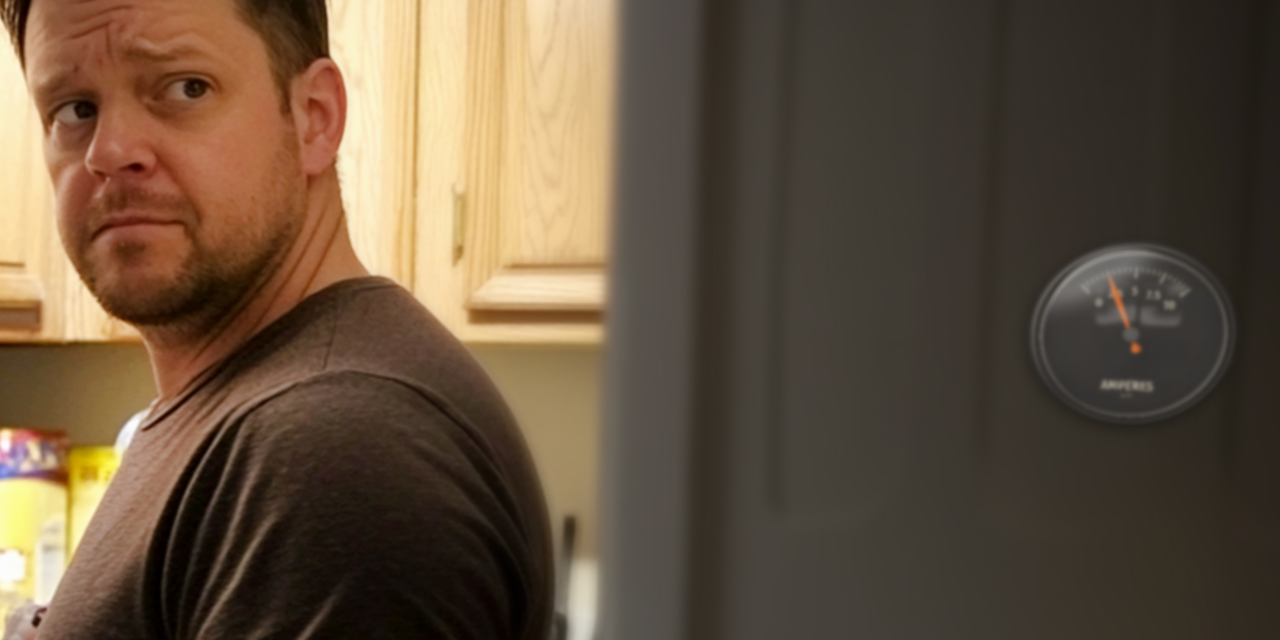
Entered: 2.5 A
